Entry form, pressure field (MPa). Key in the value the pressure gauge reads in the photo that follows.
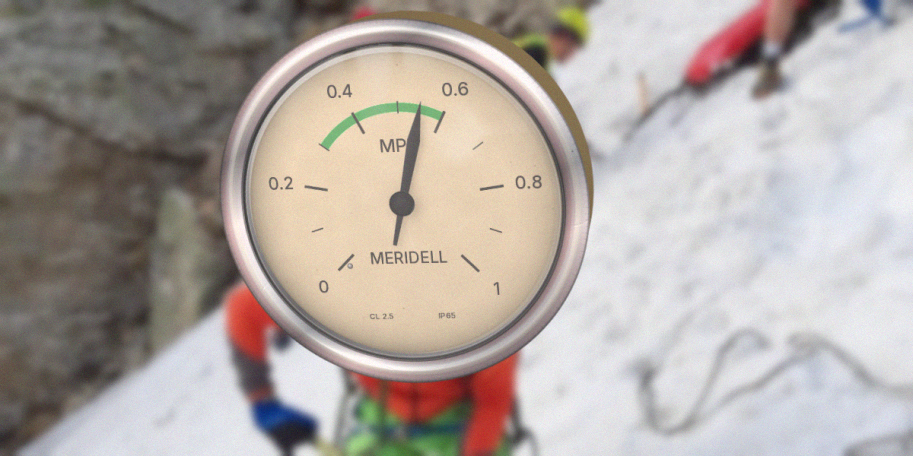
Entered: 0.55 MPa
